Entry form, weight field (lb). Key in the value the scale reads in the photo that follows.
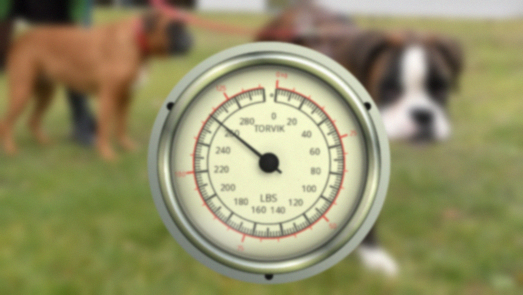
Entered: 260 lb
